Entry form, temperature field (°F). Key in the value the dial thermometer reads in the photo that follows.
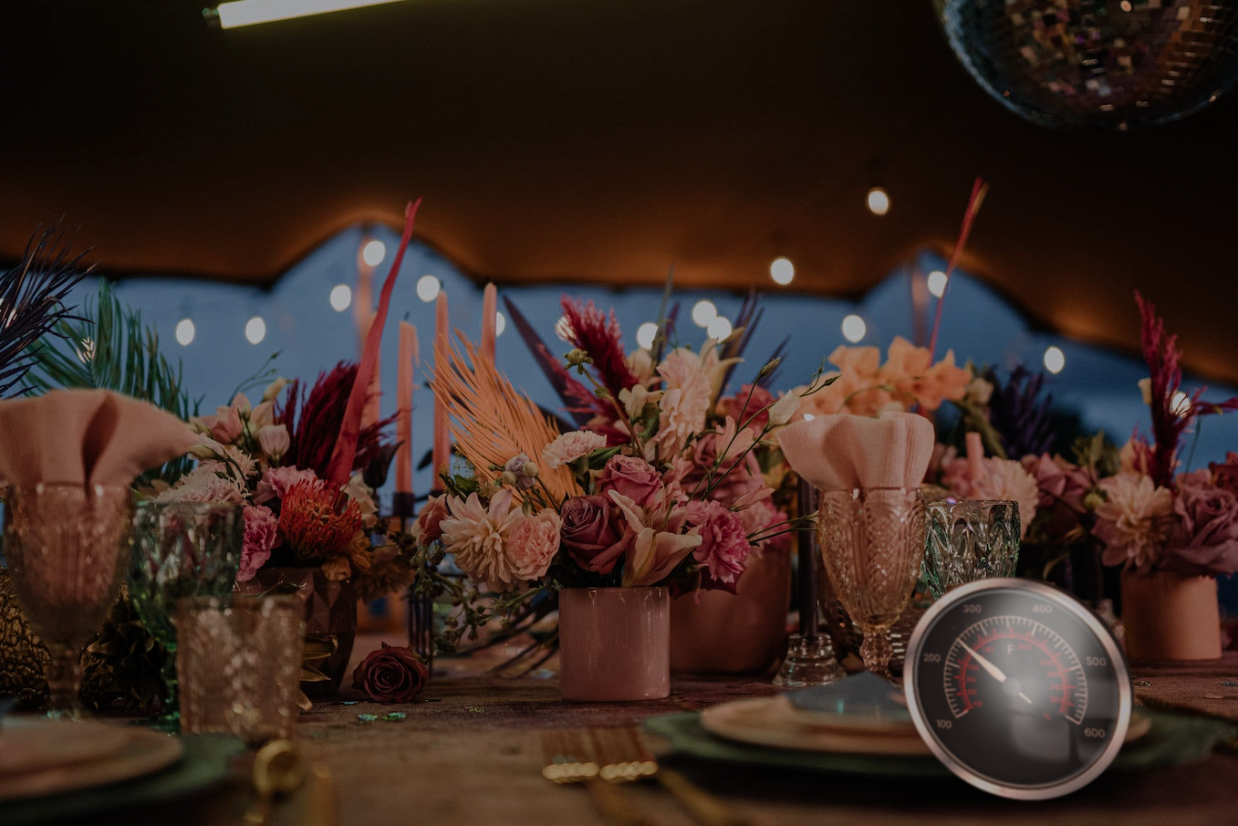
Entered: 250 °F
